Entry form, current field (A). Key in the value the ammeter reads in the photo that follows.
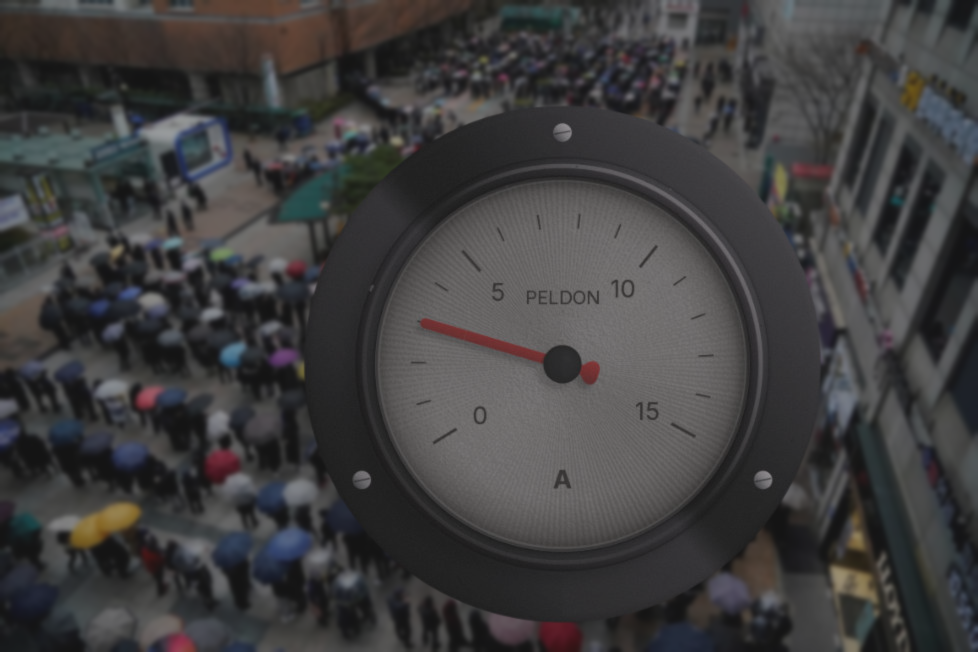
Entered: 3 A
